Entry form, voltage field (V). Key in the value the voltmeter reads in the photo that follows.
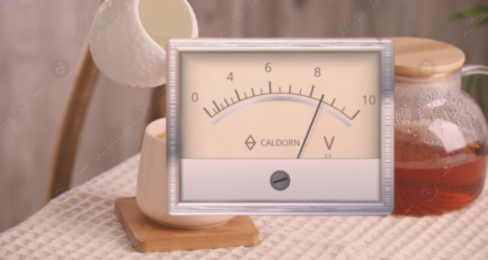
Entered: 8.5 V
